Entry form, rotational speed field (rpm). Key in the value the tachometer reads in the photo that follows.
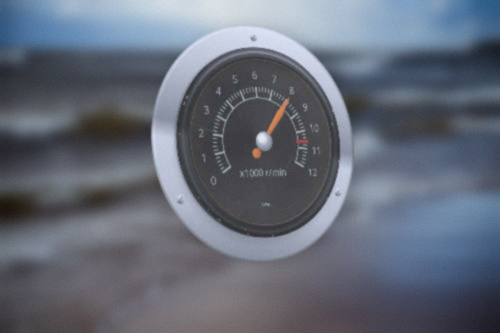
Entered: 8000 rpm
